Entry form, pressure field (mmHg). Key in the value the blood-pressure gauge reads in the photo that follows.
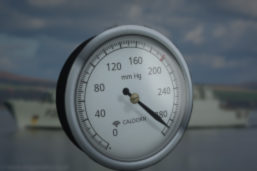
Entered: 290 mmHg
